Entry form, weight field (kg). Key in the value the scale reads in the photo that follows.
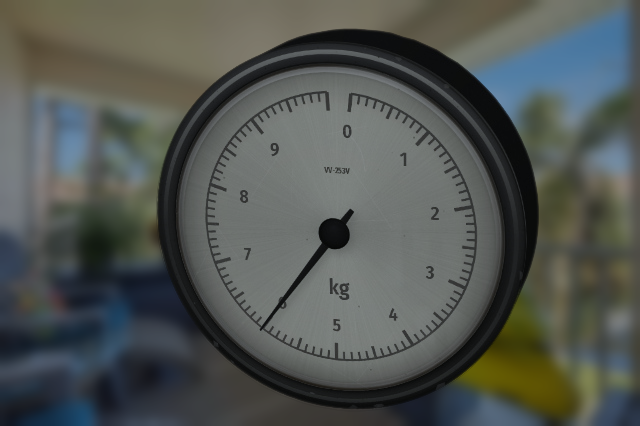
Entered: 6 kg
